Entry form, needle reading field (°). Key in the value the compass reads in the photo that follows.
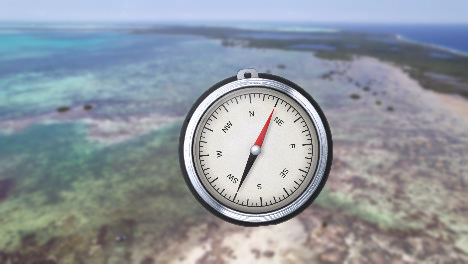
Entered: 30 °
